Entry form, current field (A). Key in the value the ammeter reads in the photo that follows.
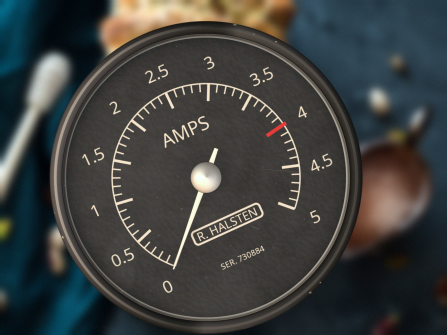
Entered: 0 A
